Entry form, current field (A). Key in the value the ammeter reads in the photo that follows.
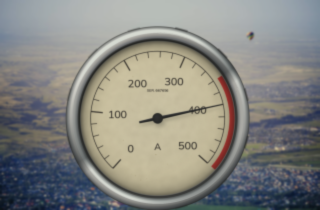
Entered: 400 A
